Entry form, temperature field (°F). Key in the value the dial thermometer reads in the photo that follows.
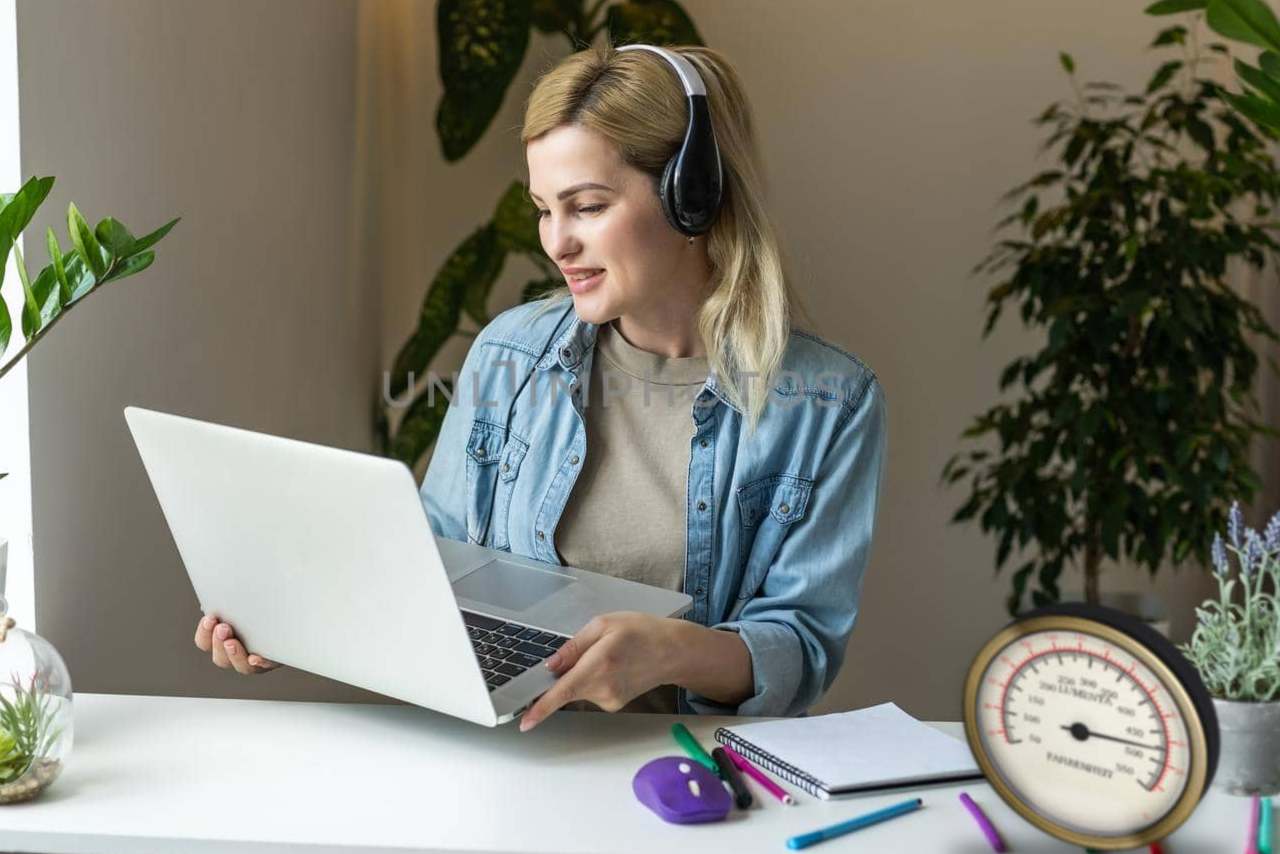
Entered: 475 °F
